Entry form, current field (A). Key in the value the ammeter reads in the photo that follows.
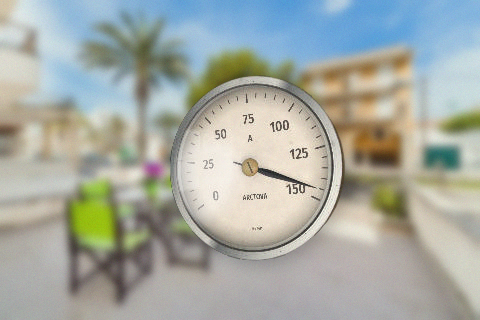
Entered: 145 A
